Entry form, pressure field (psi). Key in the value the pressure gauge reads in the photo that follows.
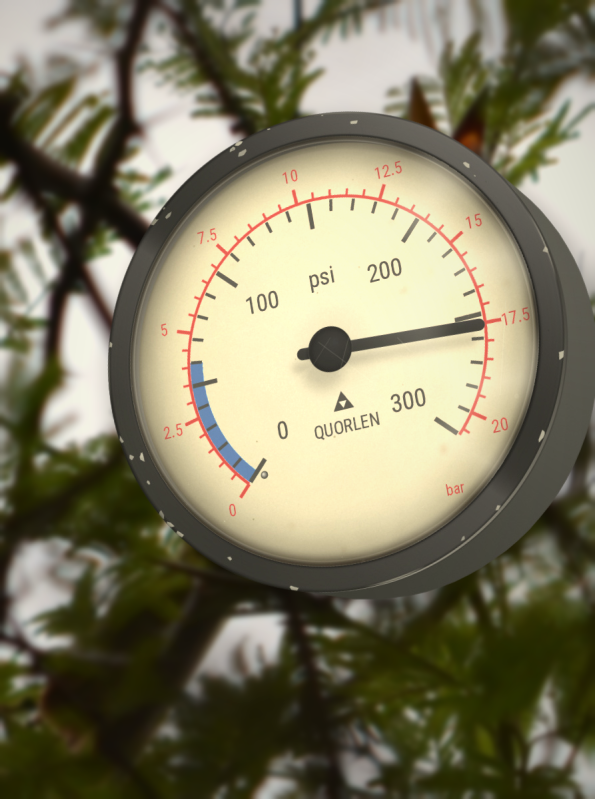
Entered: 255 psi
